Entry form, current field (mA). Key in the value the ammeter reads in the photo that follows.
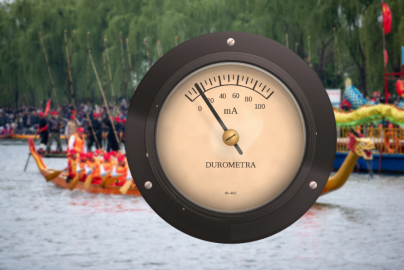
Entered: 15 mA
